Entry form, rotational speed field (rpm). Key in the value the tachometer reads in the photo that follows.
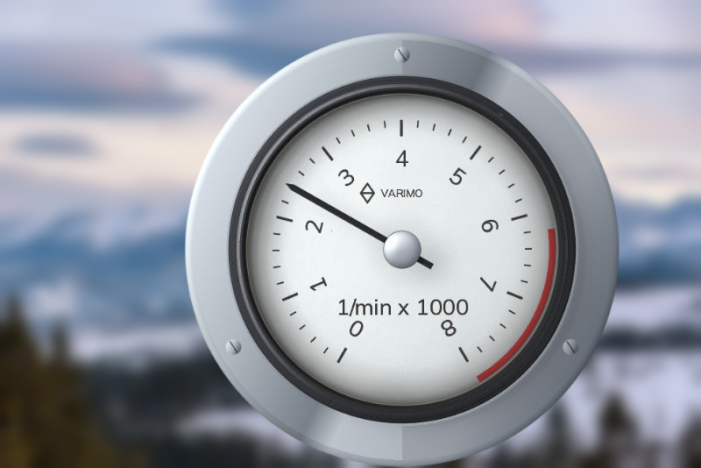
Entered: 2400 rpm
